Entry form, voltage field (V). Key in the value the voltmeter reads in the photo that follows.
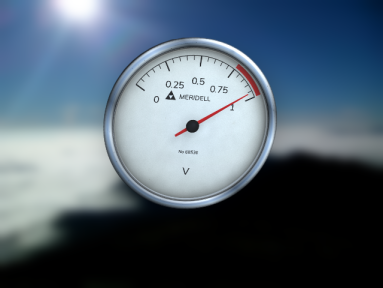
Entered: 0.95 V
